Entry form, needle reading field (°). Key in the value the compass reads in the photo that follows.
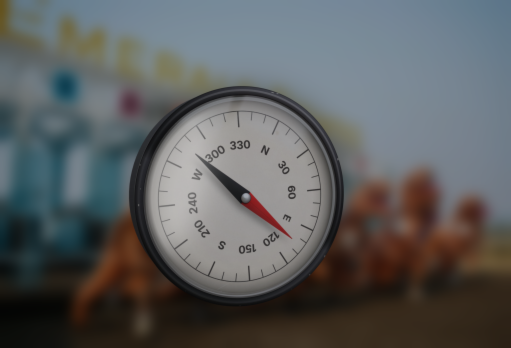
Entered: 105 °
